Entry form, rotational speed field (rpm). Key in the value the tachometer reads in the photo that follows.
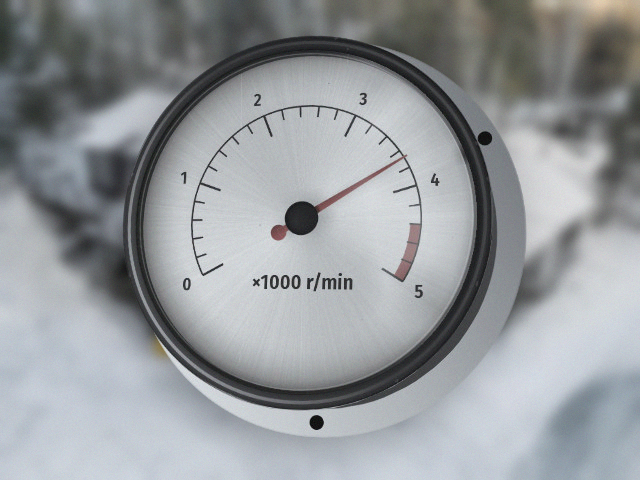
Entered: 3700 rpm
